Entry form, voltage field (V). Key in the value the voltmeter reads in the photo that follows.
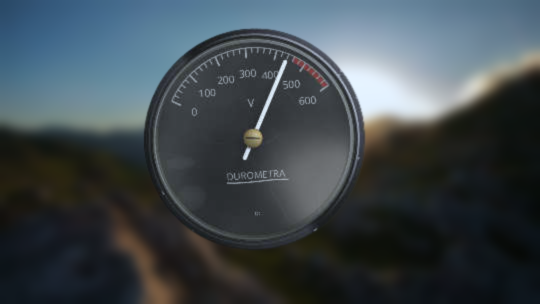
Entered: 440 V
